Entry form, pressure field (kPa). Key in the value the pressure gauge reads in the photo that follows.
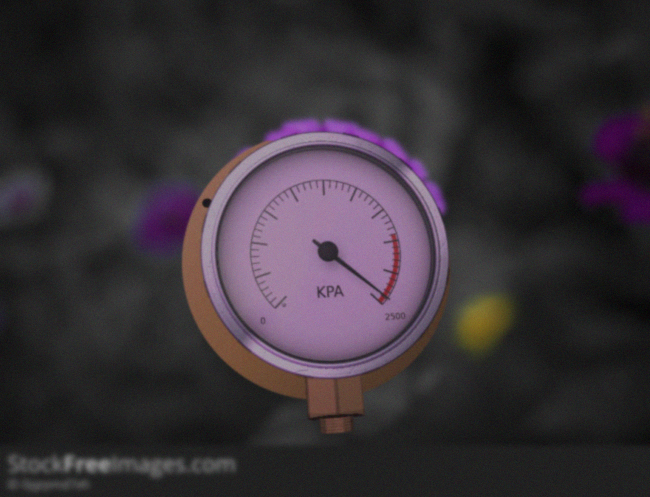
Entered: 2450 kPa
